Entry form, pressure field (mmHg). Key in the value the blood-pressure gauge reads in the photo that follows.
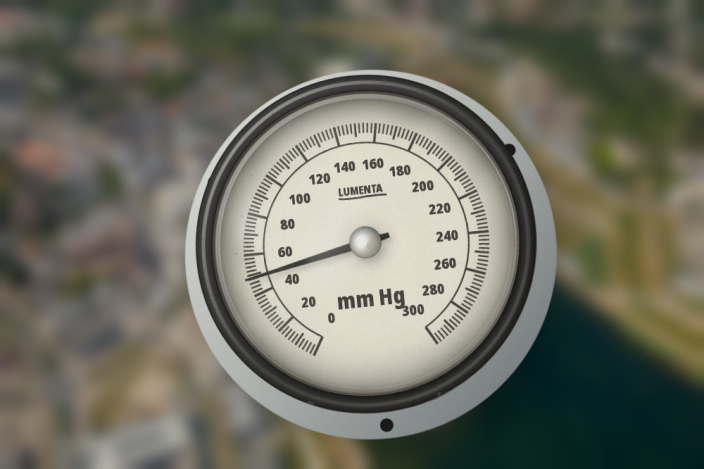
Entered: 48 mmHg
